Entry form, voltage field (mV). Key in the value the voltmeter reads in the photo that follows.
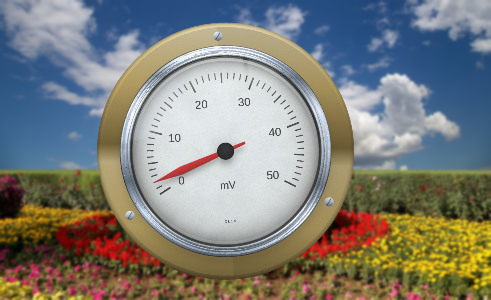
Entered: 2 mV
